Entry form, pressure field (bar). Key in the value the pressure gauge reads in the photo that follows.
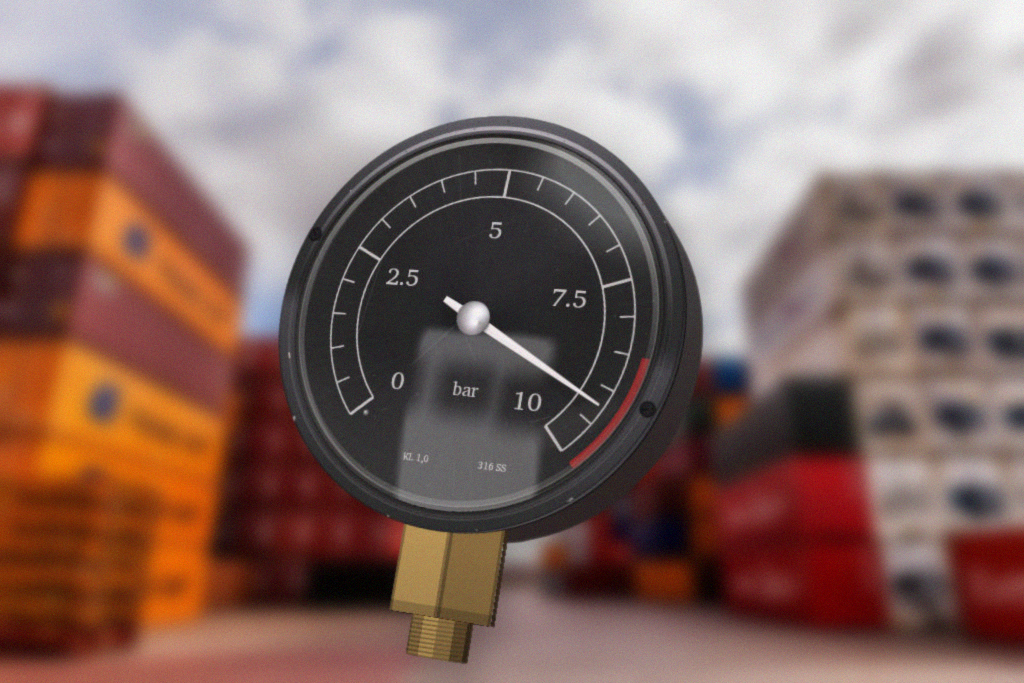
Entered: 9.25 bar
